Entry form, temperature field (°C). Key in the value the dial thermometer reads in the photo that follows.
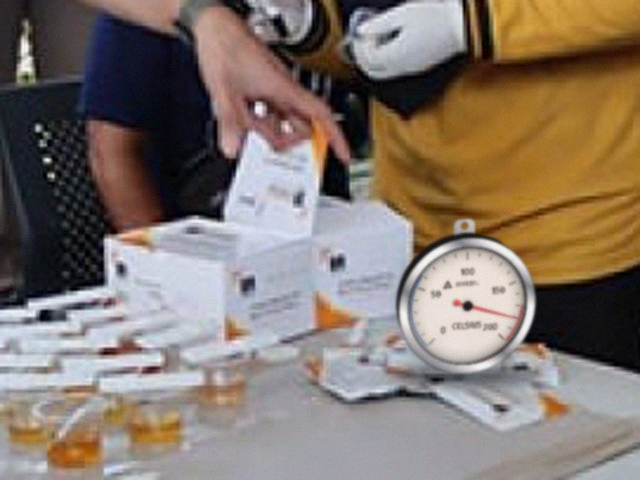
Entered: 180 °C
